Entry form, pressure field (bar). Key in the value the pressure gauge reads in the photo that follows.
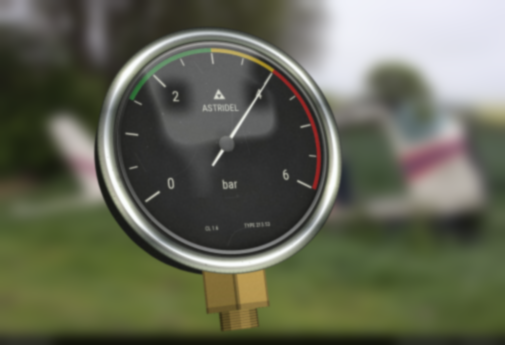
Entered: 4 bar
